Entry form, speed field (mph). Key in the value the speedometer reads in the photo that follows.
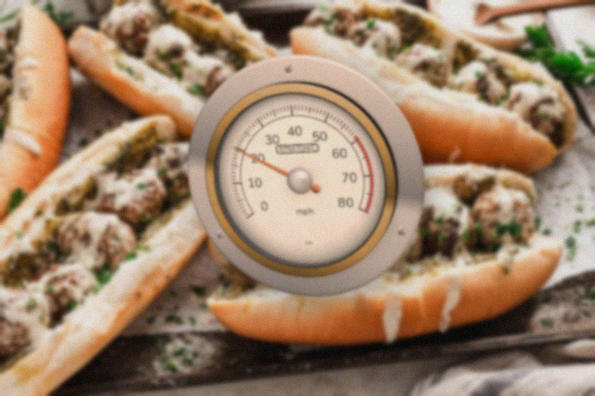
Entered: 20 mph
